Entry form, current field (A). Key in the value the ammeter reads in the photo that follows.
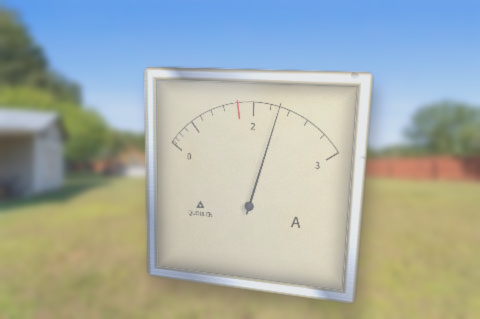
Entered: 2.3 A
